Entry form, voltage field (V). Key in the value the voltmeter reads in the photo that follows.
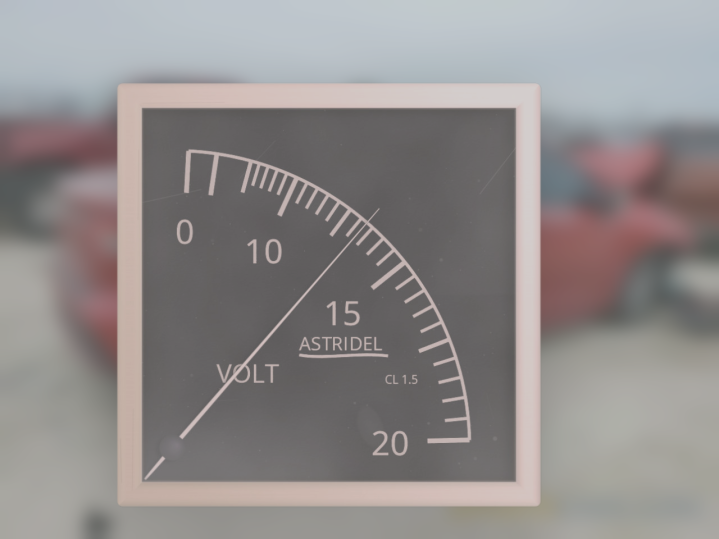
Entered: 13.25 V
